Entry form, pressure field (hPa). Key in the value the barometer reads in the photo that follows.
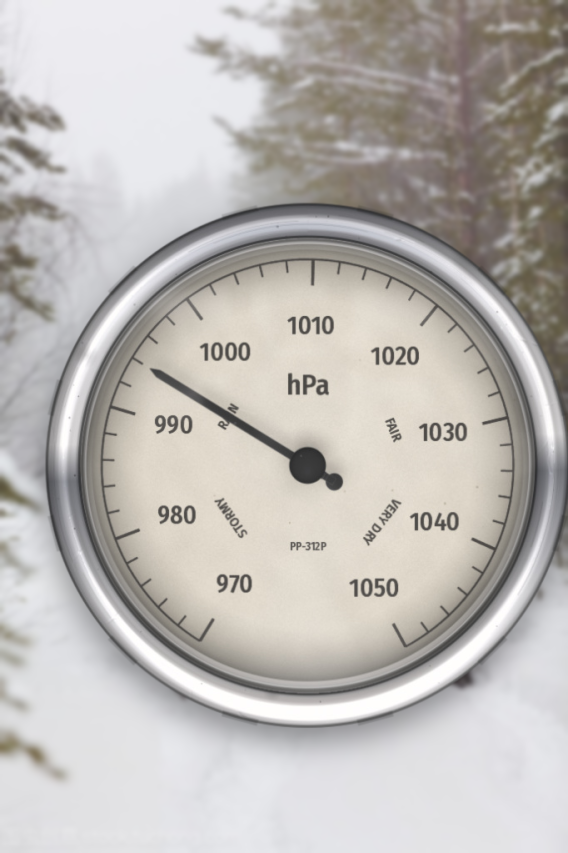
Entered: 994 hPa
